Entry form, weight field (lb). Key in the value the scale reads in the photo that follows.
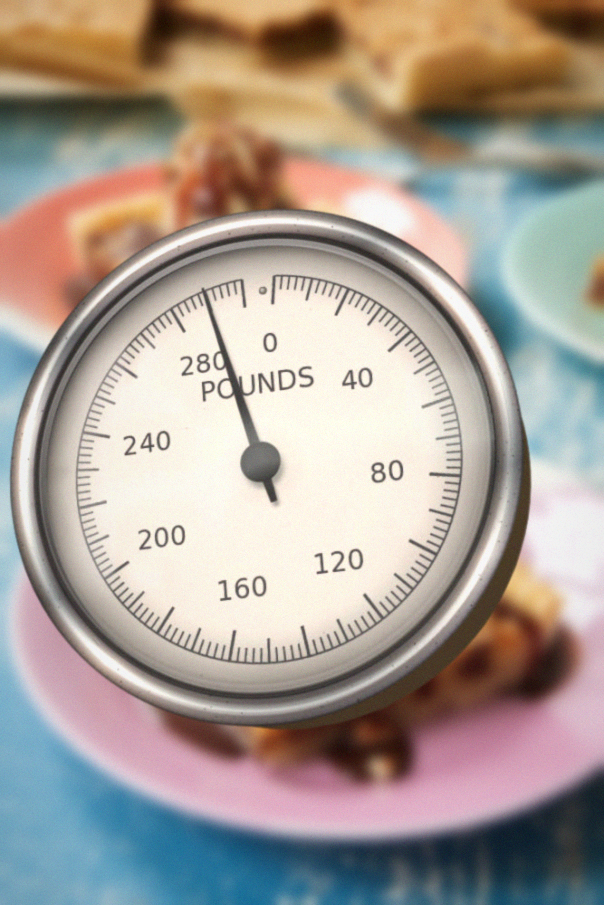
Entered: 290 lb
